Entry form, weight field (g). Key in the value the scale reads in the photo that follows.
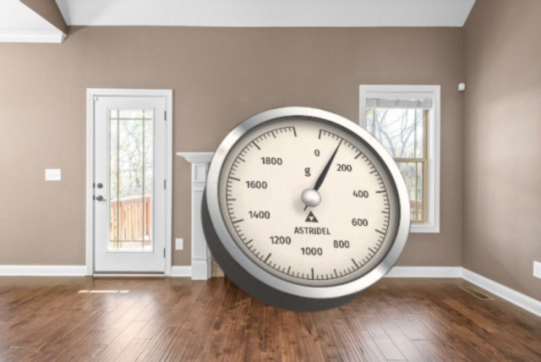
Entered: 100 g
